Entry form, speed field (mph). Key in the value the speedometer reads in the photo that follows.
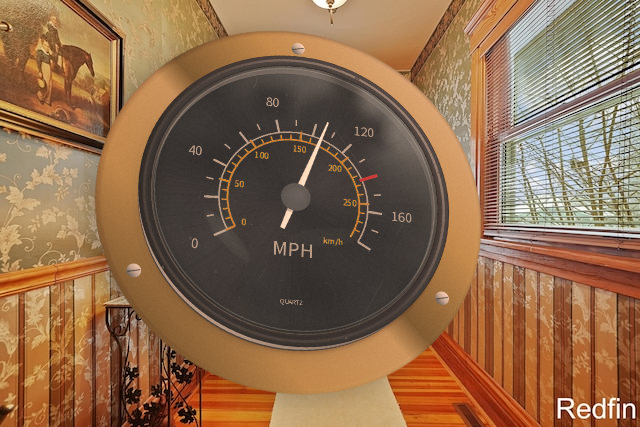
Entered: 105 mph
